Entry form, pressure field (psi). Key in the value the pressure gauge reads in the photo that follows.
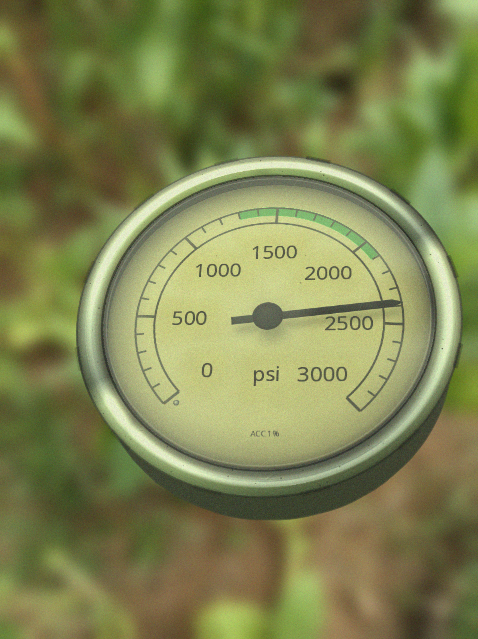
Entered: 2400 psi
